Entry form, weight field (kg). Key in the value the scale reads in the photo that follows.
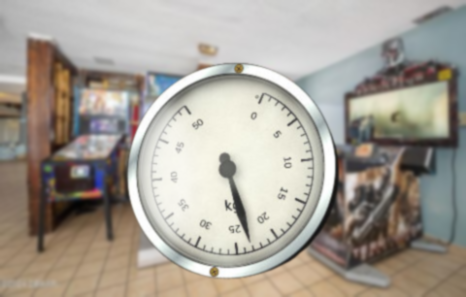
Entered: 23 kg
